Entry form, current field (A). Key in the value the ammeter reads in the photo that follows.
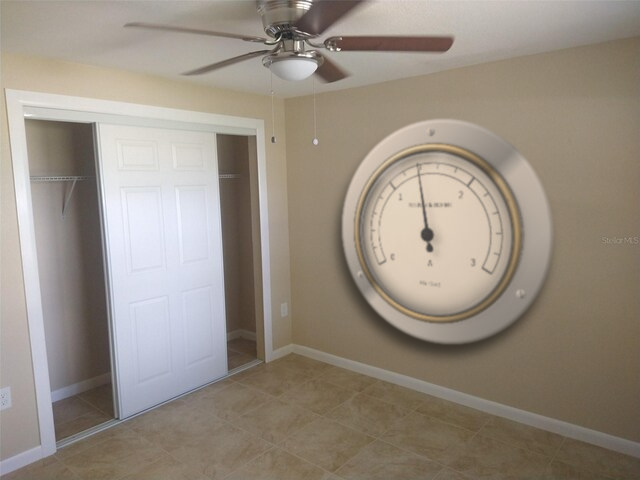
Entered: 1.4 A
